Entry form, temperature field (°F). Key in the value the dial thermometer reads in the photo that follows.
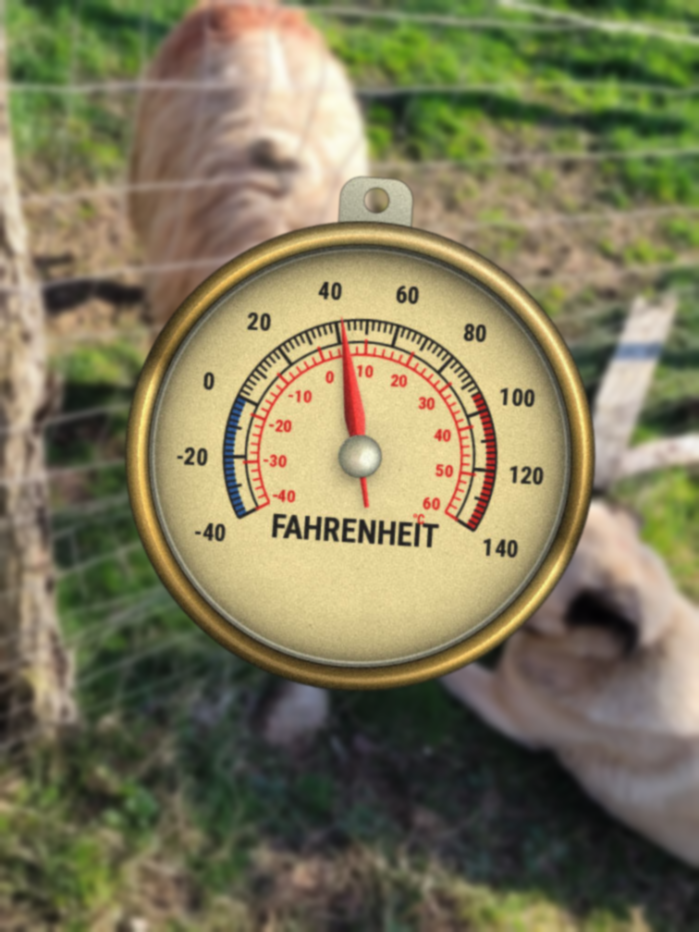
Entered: 42 °F
